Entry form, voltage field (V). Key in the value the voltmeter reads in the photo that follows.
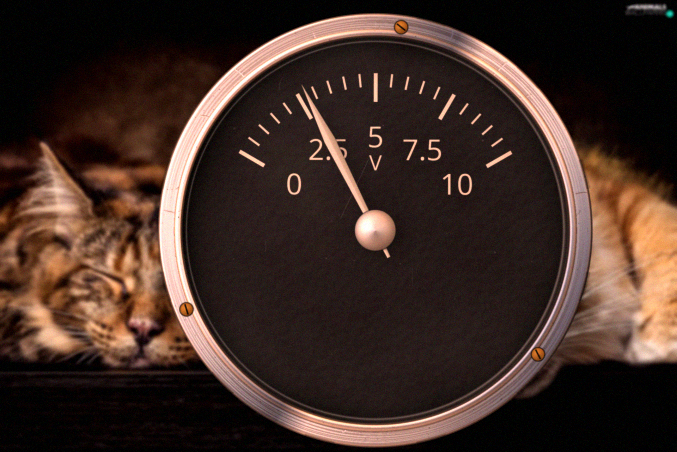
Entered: 2.75 V
